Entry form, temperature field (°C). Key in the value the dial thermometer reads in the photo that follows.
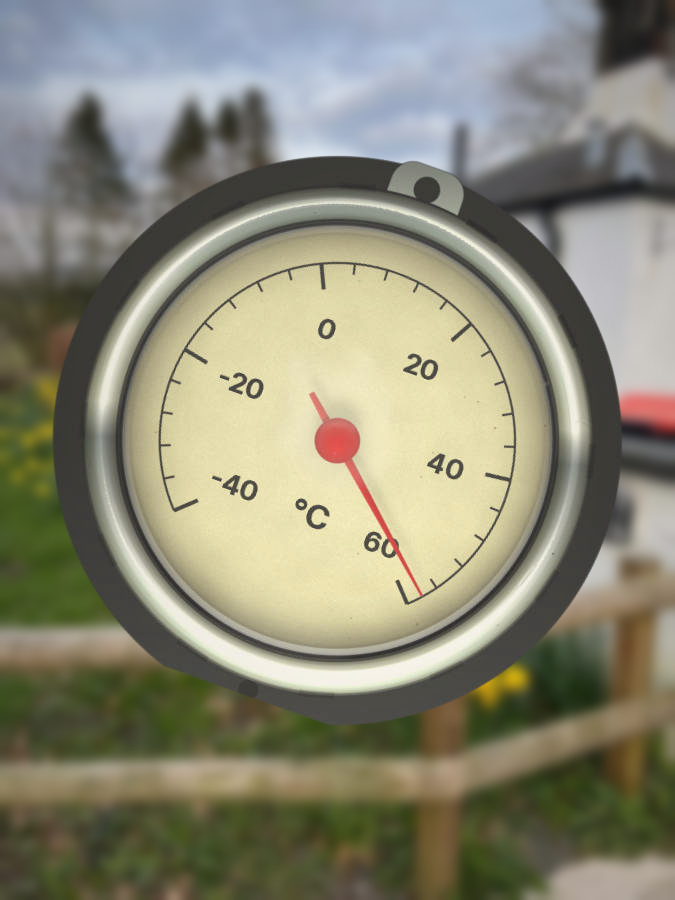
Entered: 58 °C
